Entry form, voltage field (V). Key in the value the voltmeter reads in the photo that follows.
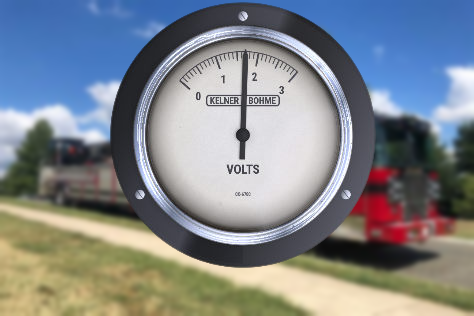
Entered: 1.7 V
